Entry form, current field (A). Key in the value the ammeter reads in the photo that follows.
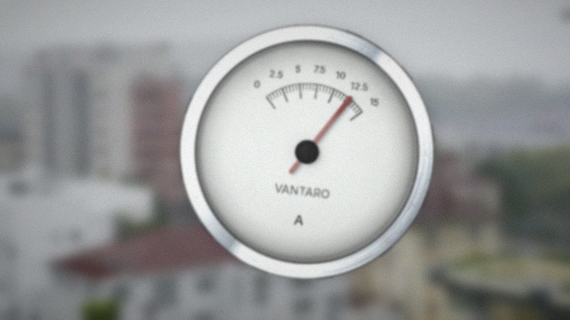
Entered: 12.5 A
